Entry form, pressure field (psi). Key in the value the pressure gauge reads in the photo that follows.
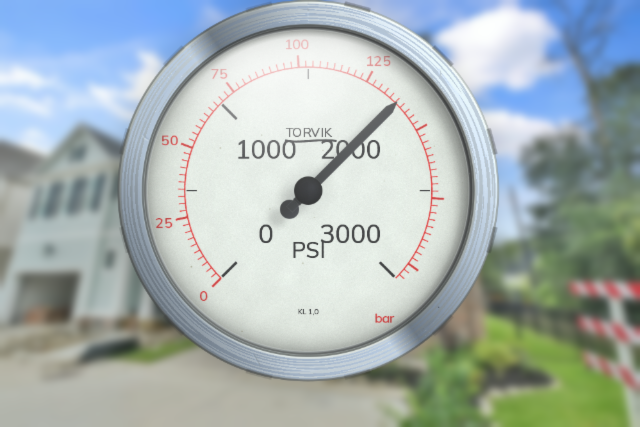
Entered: 2000 psi
